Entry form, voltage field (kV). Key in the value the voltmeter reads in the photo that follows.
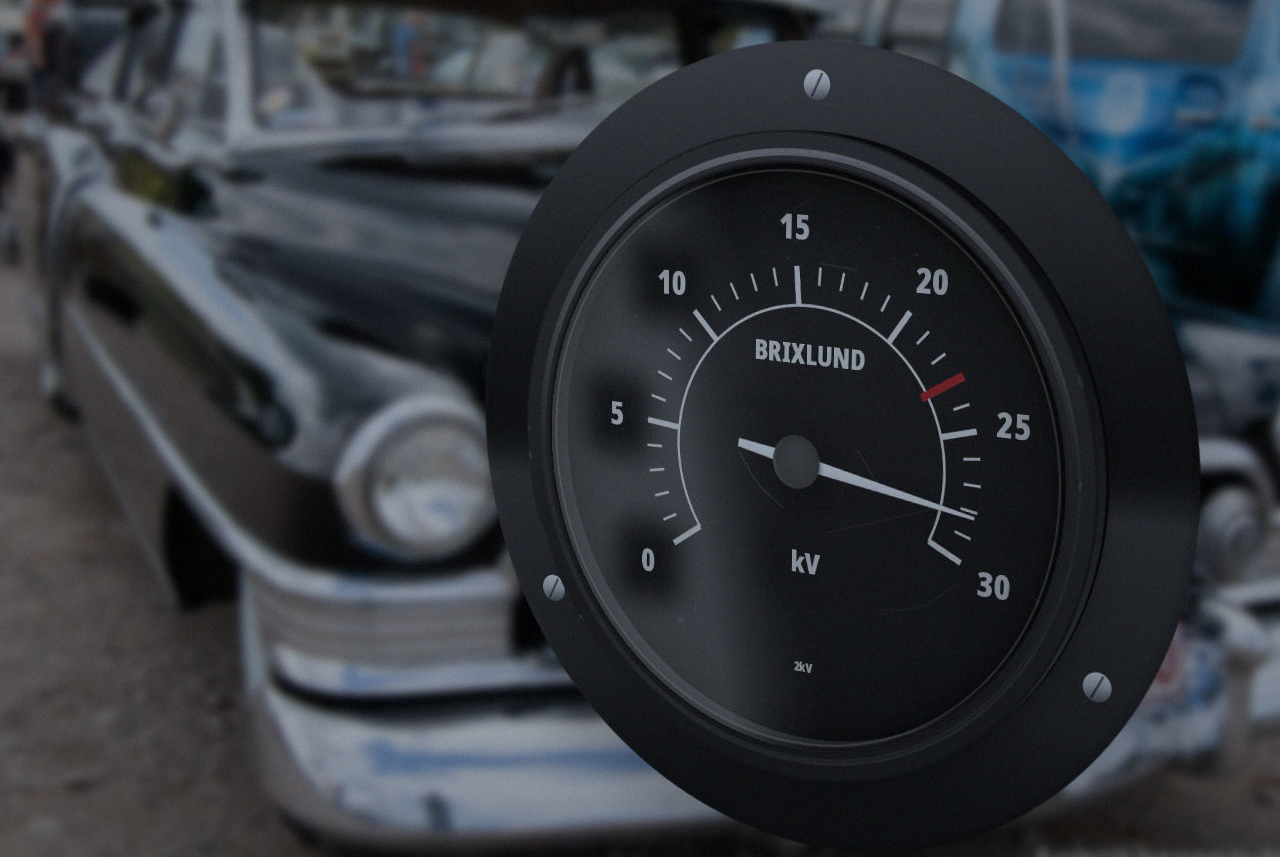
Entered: 28 kV
